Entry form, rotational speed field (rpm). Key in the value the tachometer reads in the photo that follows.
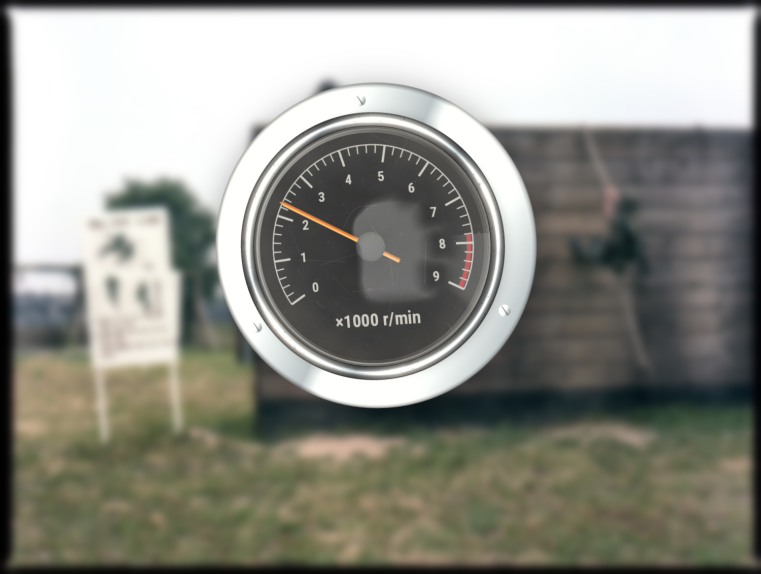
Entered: 2300 rpm
